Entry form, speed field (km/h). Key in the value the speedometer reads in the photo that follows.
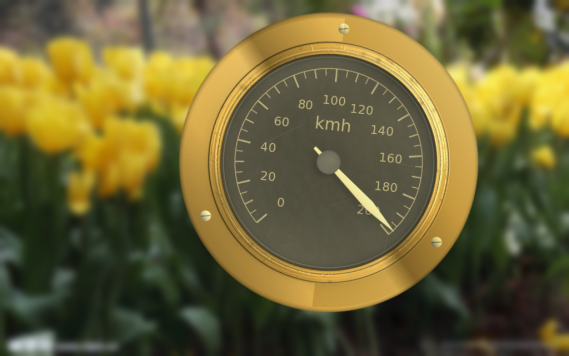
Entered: 197.5 km/h
